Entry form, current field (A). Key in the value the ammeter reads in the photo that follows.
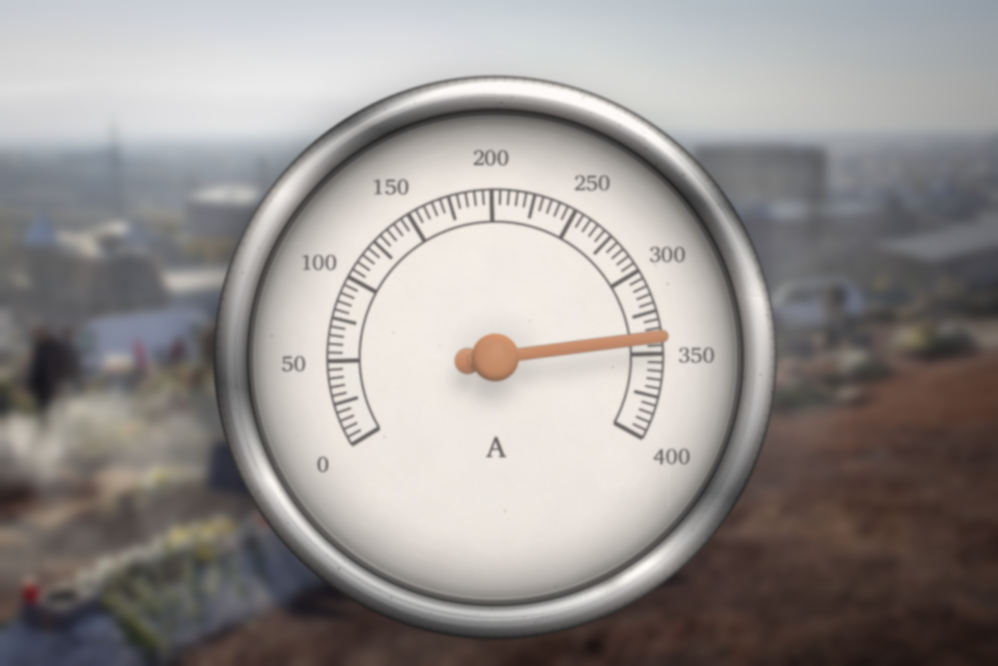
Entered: 340 A
